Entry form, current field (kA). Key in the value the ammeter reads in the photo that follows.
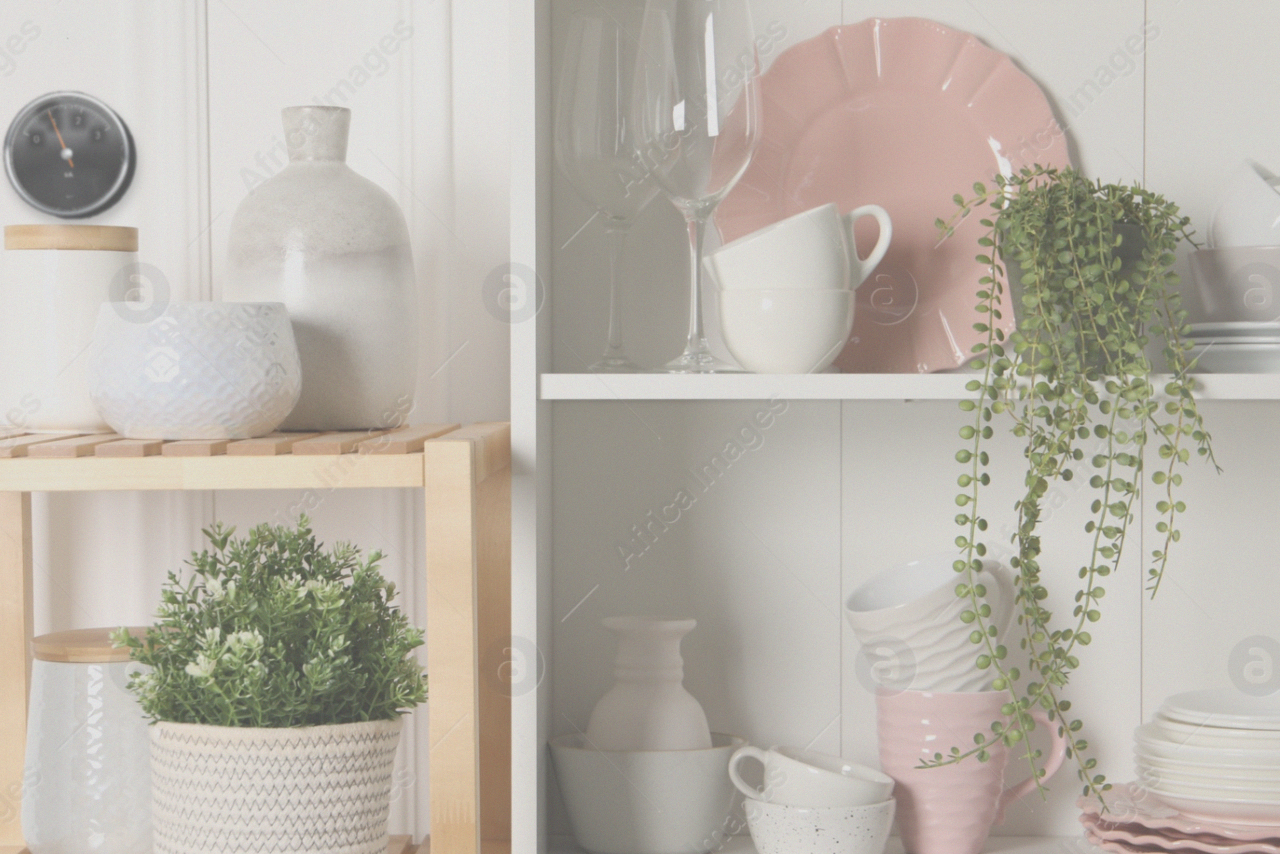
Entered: 1 kA
